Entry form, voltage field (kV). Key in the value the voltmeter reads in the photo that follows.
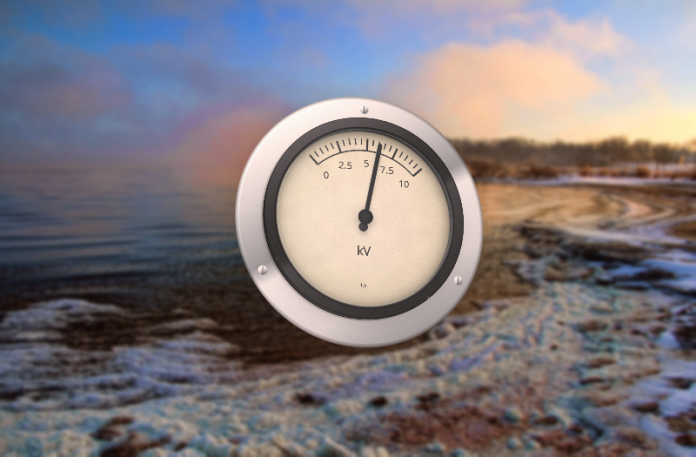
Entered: 6 kV
